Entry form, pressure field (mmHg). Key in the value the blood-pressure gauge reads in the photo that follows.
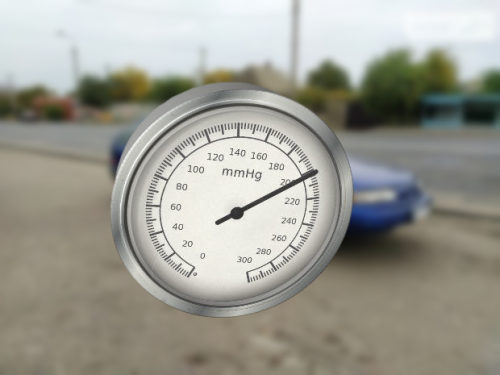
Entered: 200 mmHg
